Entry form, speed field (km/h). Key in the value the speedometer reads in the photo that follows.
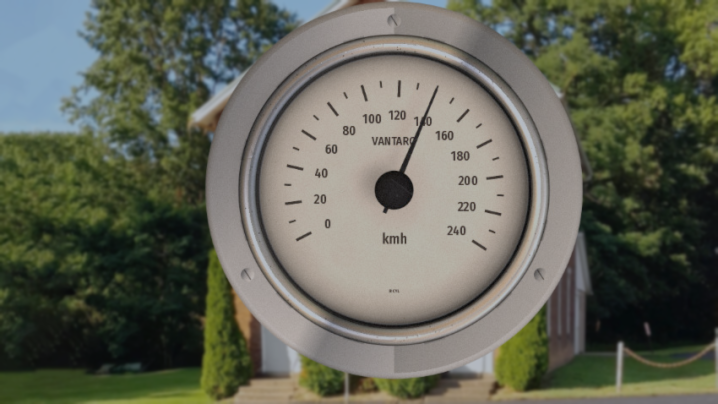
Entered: 140 km/h
